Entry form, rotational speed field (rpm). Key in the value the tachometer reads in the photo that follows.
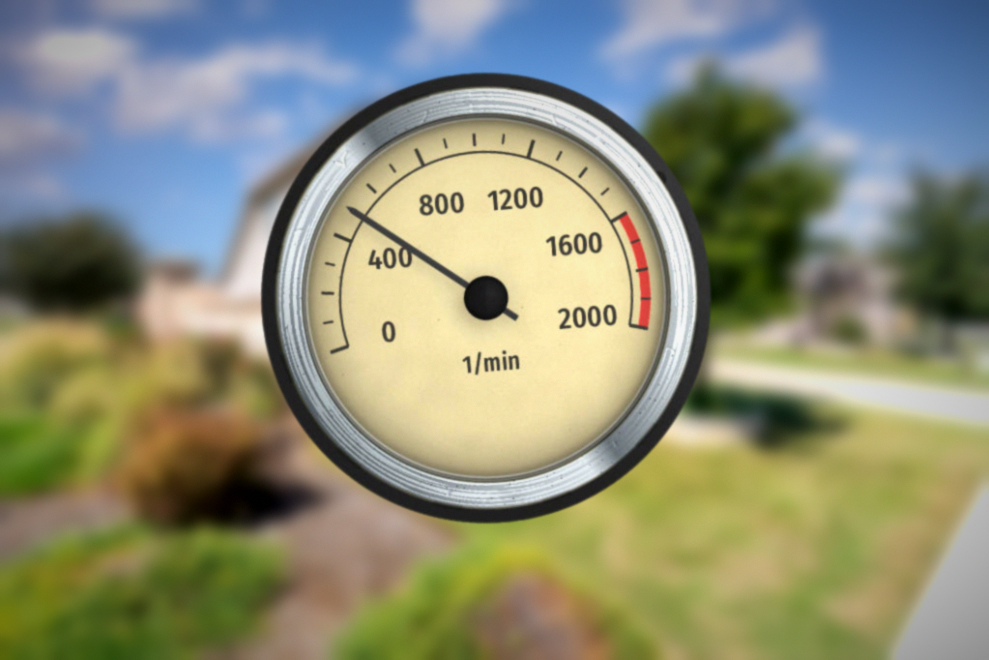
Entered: 500 rpm
